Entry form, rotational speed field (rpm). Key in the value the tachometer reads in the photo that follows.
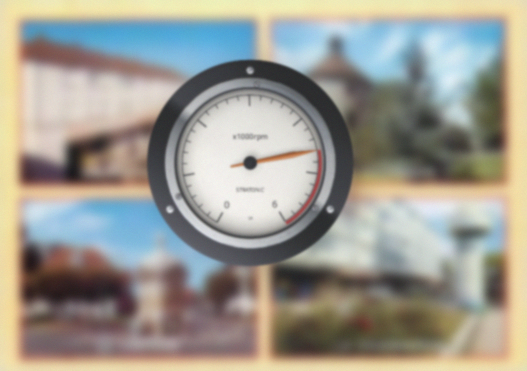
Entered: 4600 rpm
